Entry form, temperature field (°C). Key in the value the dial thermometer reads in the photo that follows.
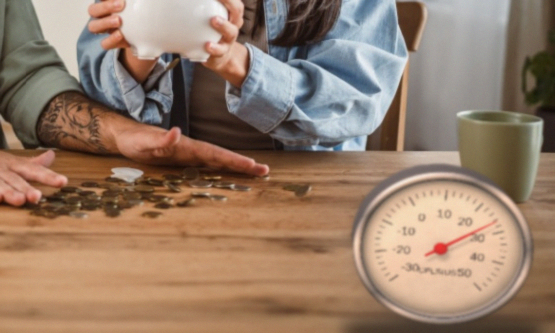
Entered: 26 °C
